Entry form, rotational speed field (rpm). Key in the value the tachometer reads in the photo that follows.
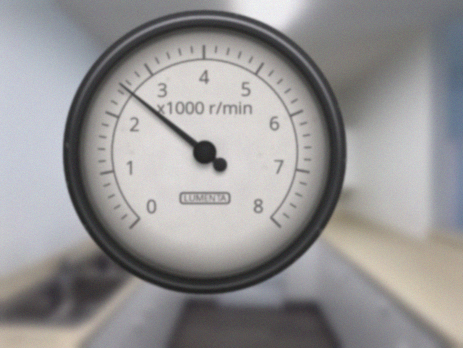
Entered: 2500 rpm
